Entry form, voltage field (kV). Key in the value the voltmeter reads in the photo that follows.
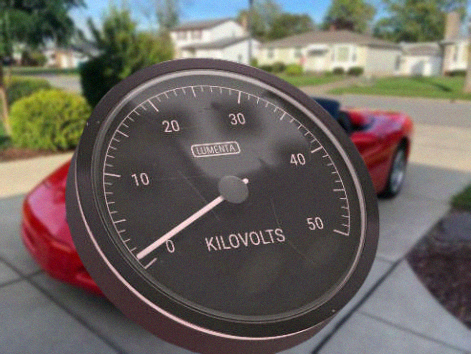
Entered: 1 kV
